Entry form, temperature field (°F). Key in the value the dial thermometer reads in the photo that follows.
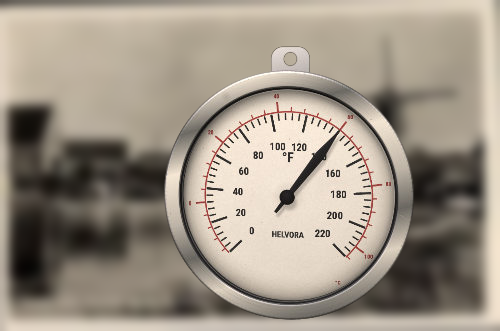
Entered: 140 °F
